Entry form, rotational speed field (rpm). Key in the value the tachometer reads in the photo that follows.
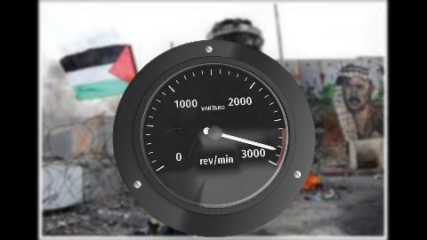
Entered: 2850 rpm
